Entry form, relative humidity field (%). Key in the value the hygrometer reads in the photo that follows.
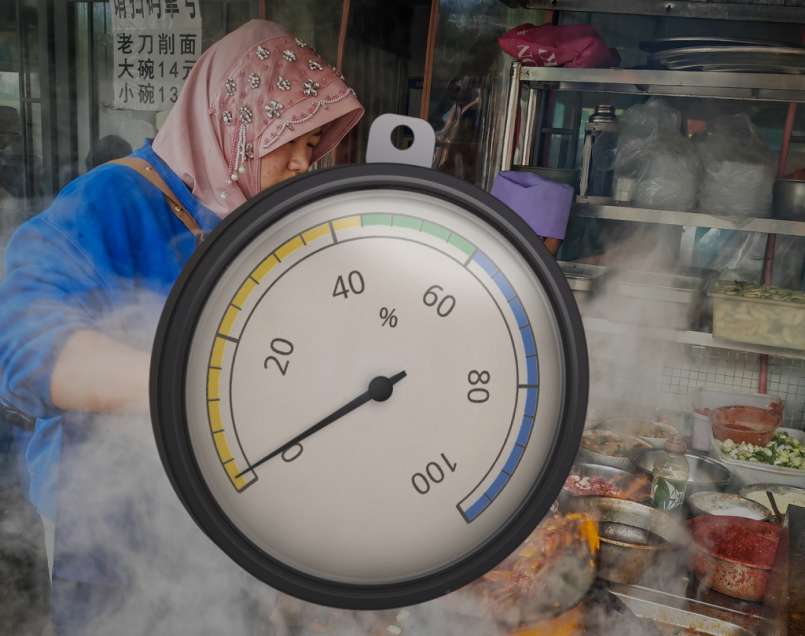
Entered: 2 %
